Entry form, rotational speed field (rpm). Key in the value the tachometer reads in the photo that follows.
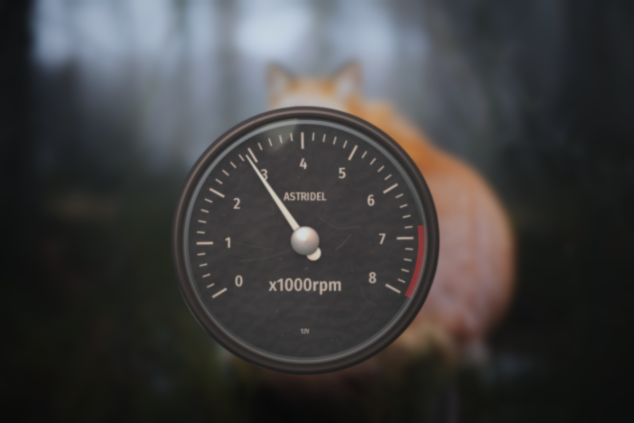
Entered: 2900 rpm
